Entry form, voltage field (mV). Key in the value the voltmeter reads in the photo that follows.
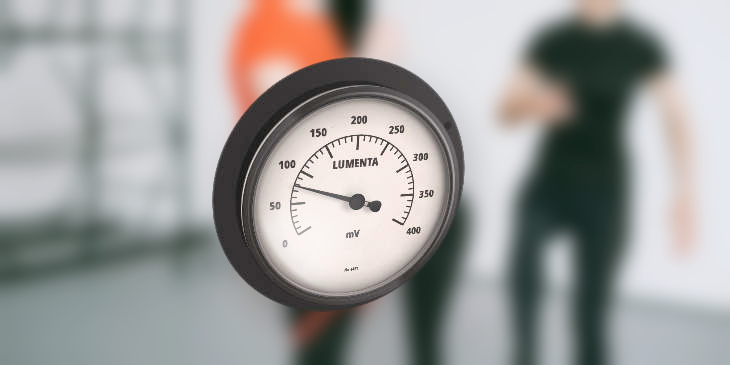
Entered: 80 mV
